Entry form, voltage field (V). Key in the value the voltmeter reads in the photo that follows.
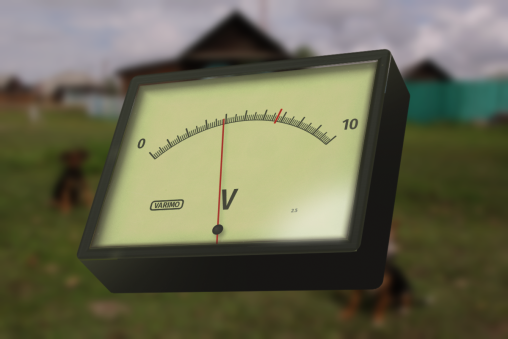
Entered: 4 V
